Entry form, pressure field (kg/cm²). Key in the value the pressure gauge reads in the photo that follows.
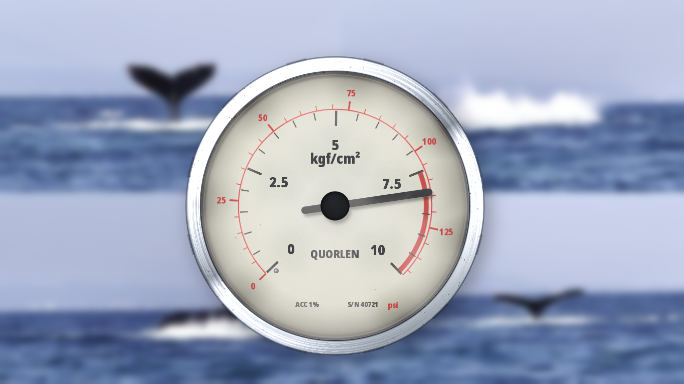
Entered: 8 kg/cm²
